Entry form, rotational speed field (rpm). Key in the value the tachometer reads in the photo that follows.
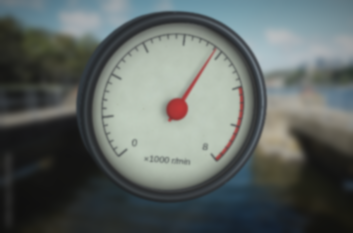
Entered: 4800 rpm
